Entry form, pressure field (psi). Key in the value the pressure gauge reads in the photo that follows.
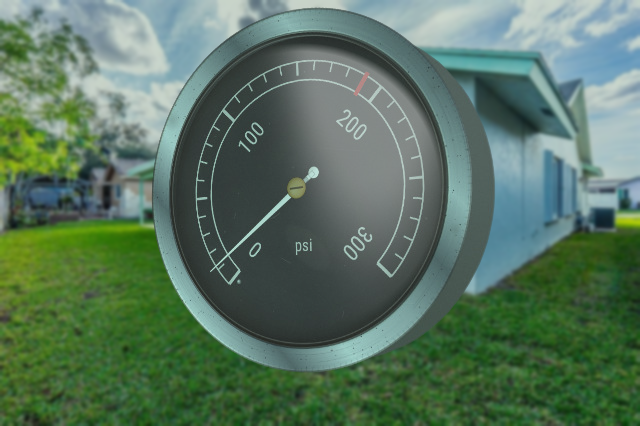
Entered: 10 psi
